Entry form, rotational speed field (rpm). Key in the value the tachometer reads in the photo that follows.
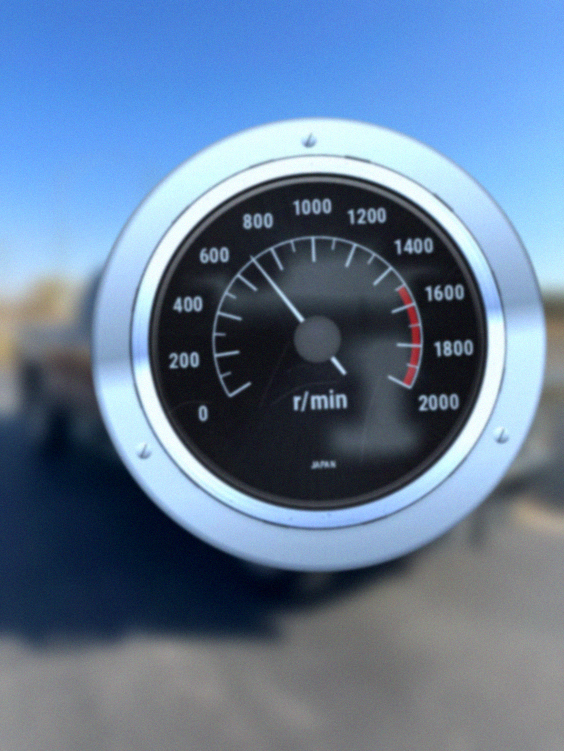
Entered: 700 rpm
